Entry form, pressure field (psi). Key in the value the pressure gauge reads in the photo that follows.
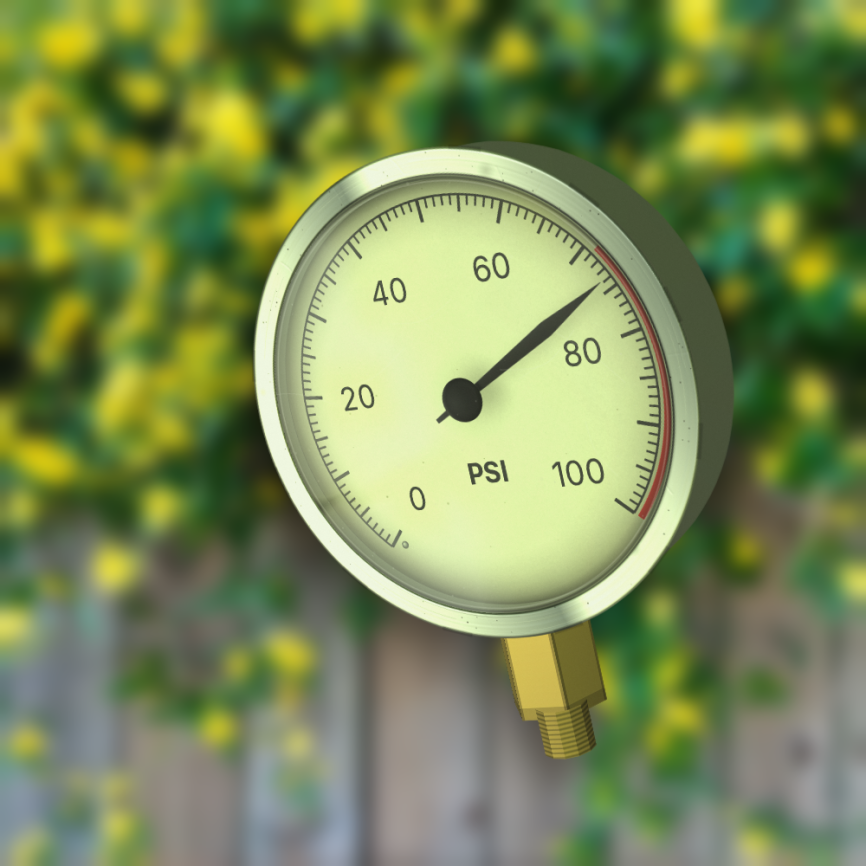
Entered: 74 psi
